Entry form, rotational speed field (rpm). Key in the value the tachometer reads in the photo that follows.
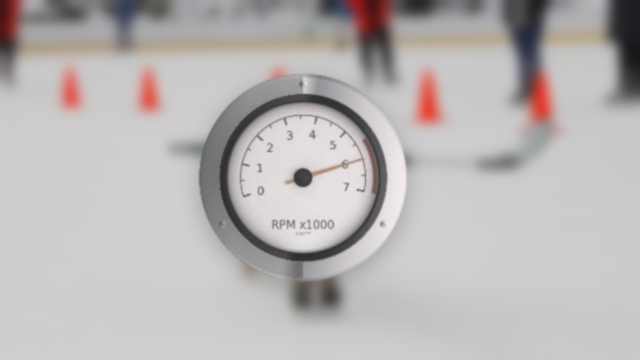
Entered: 6000 rpm
